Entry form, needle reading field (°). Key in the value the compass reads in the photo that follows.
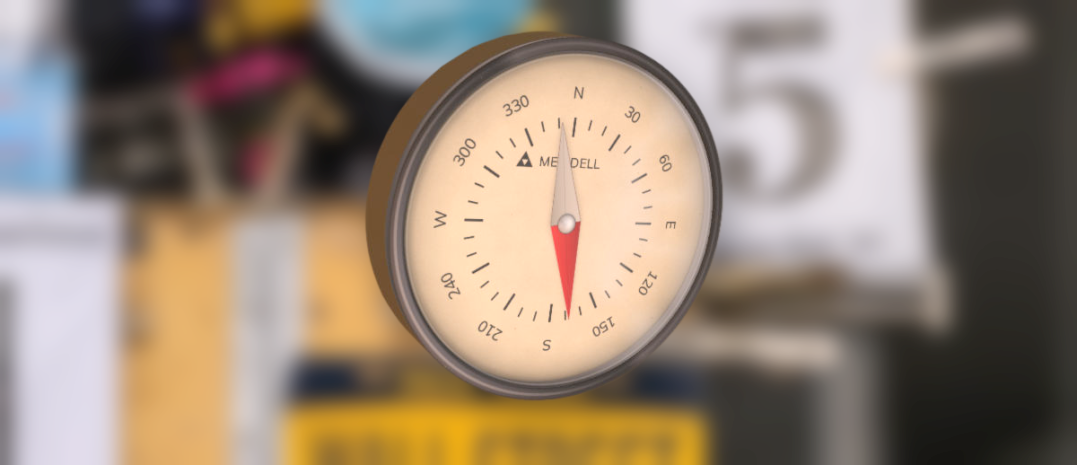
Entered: 170 °
